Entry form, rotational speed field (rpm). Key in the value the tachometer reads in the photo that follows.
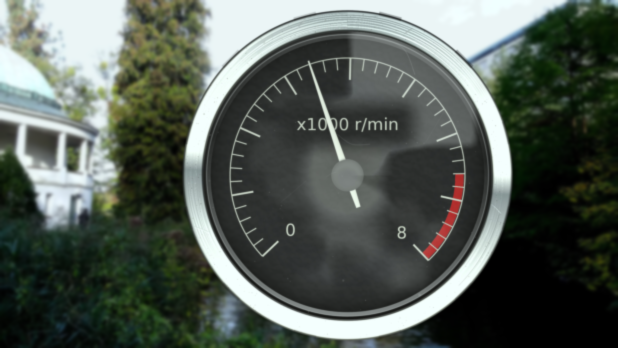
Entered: 3400 rpm
